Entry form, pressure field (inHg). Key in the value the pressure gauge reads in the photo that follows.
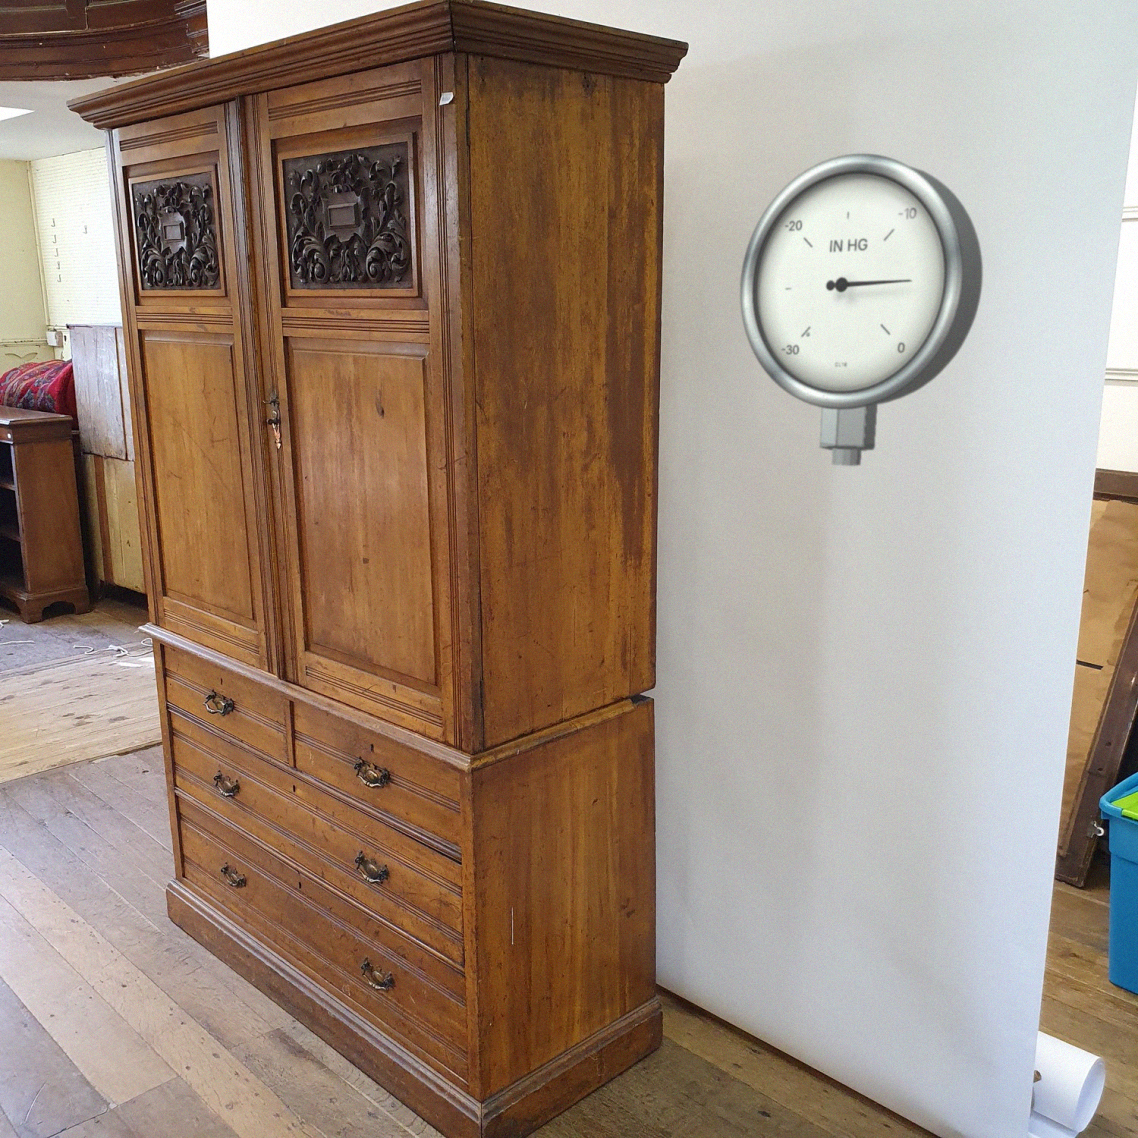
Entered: -5 inHg
